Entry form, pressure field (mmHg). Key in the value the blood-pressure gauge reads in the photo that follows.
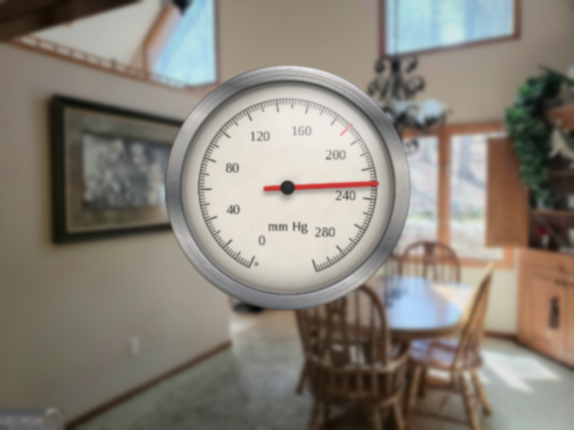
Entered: 230 mmHg
